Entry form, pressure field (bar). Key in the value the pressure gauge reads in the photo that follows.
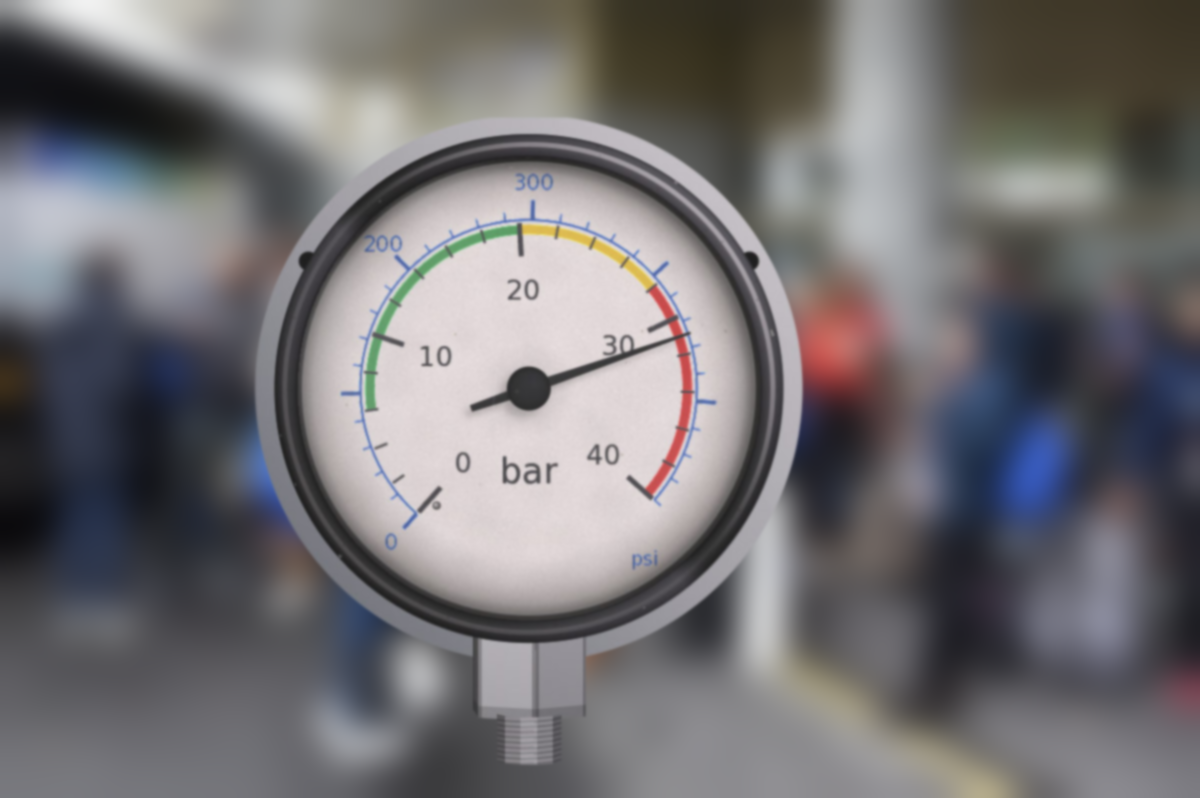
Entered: 31 bar
